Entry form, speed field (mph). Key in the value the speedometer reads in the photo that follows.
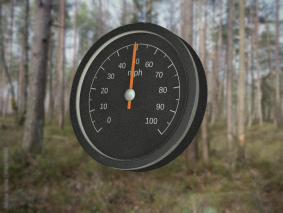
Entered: 50 mph
